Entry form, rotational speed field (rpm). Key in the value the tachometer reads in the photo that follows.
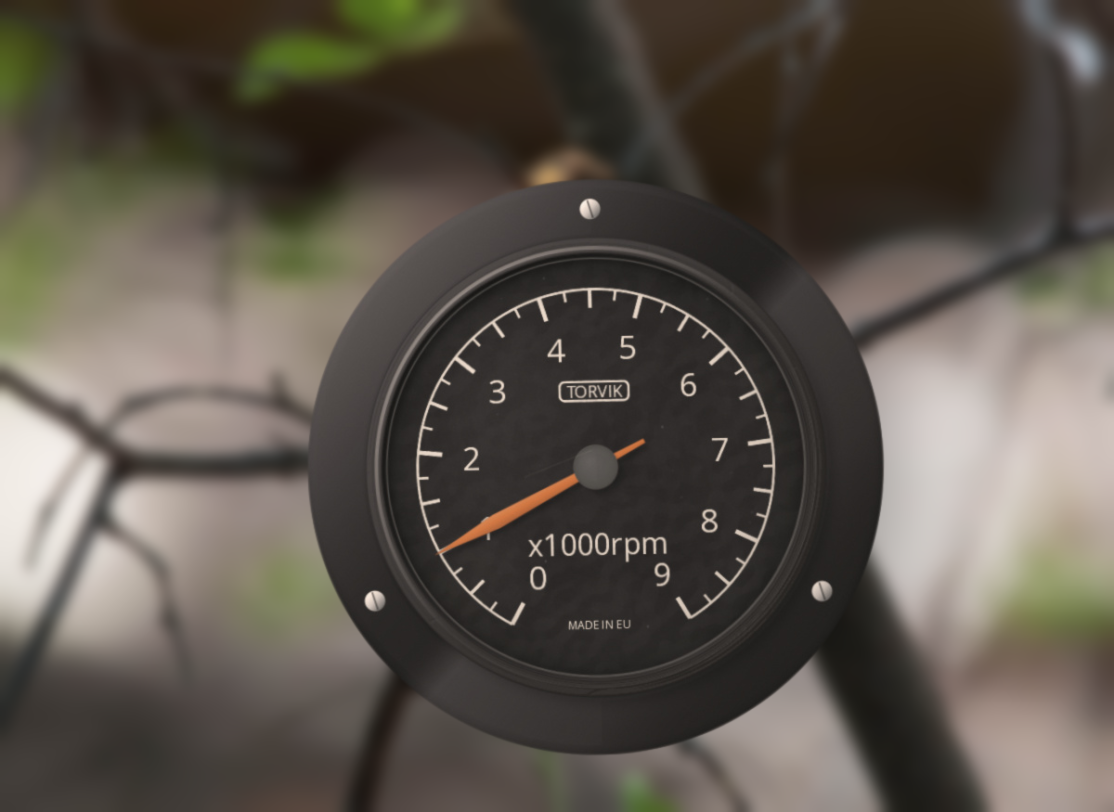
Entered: 1000 rpm
